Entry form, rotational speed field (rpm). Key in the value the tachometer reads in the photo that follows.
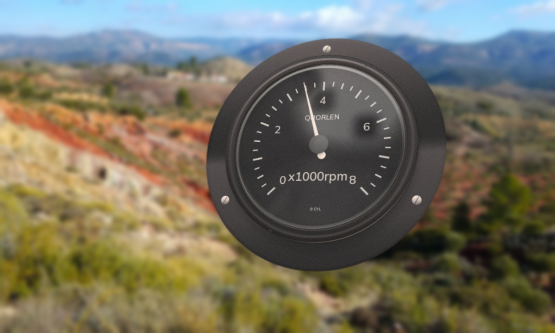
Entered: 3500 rpm
